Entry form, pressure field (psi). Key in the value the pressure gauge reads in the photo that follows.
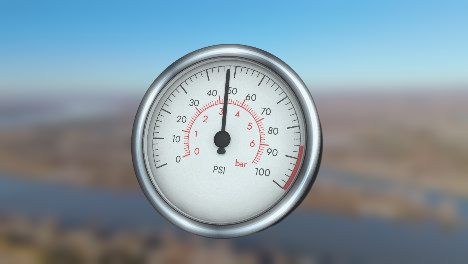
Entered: 48 psi
